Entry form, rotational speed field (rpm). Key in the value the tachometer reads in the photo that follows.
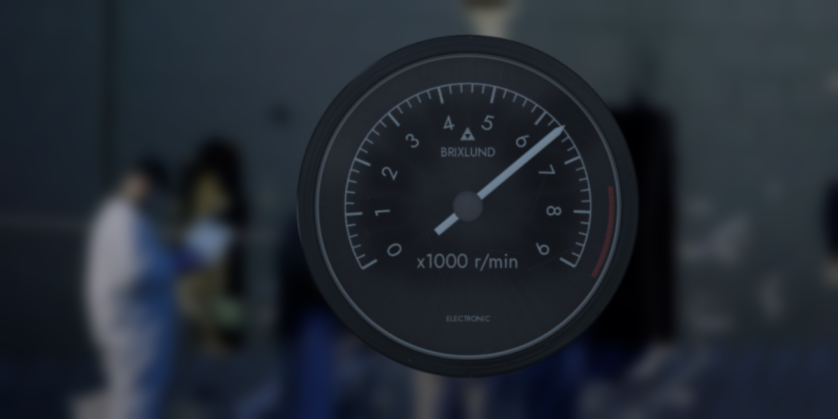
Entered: 6400 rpm
